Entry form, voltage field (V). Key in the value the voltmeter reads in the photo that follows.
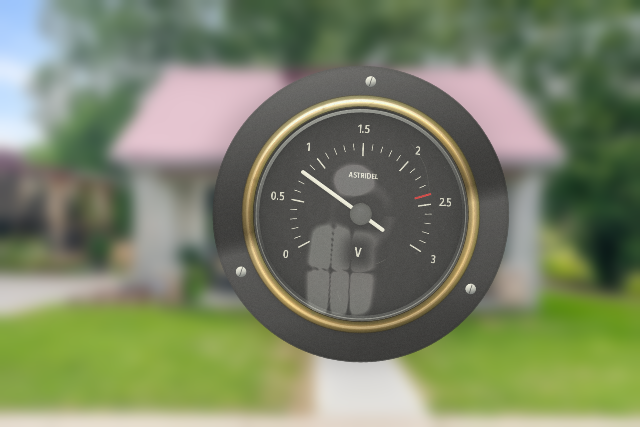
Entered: 0.8 V
